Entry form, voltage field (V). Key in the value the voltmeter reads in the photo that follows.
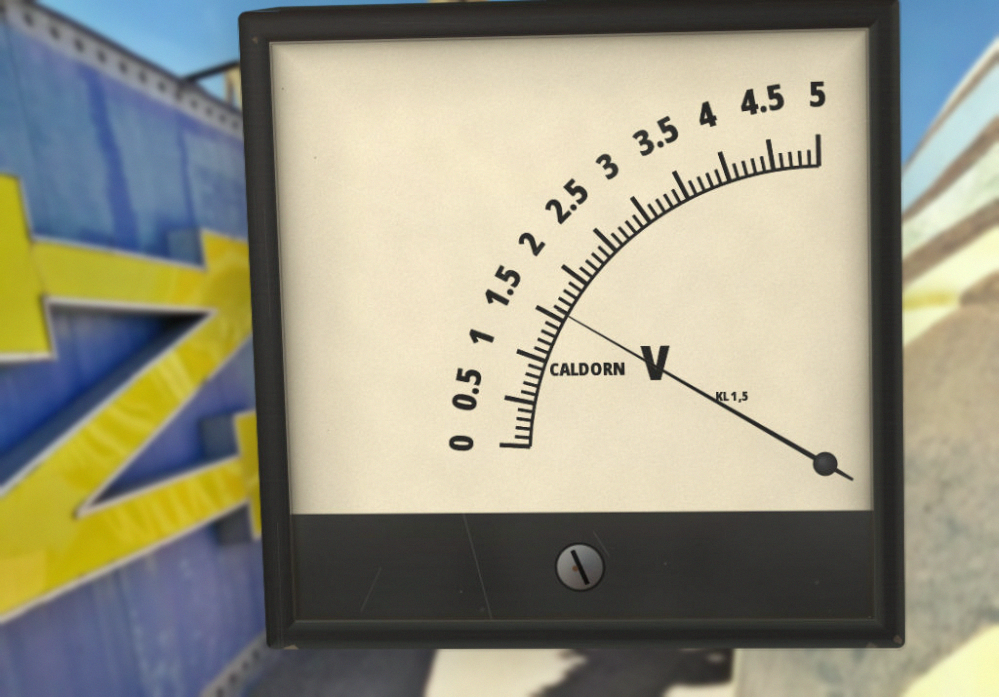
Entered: 1.6 V
